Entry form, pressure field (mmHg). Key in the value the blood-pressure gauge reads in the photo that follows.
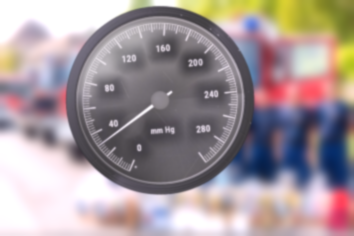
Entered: 30 mmHg
